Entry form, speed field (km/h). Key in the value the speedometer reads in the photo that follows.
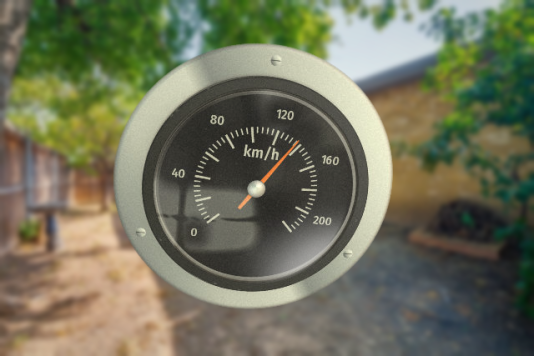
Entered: 136 km/h
